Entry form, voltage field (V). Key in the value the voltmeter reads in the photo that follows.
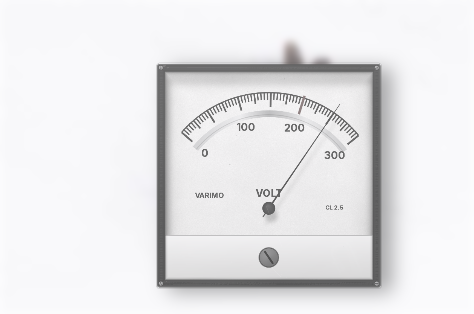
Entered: 250 V
